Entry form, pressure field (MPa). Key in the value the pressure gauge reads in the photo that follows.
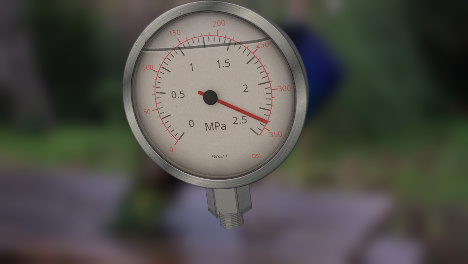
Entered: 2.35 MPa
